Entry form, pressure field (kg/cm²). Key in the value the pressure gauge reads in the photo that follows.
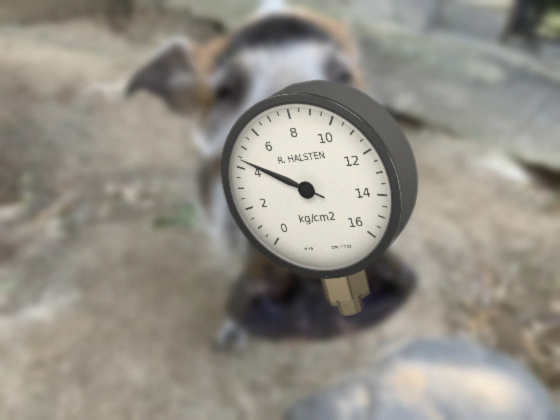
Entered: 4.5 kg/cm²
